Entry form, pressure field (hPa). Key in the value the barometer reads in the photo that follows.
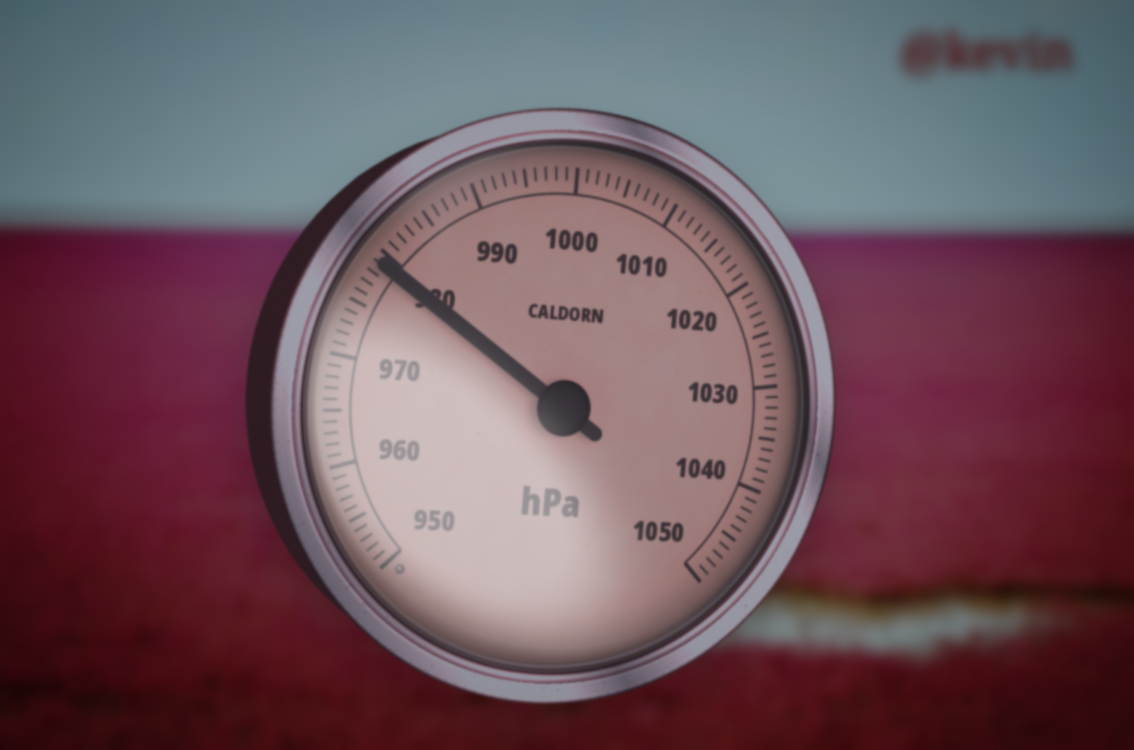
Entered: 979 hPa
